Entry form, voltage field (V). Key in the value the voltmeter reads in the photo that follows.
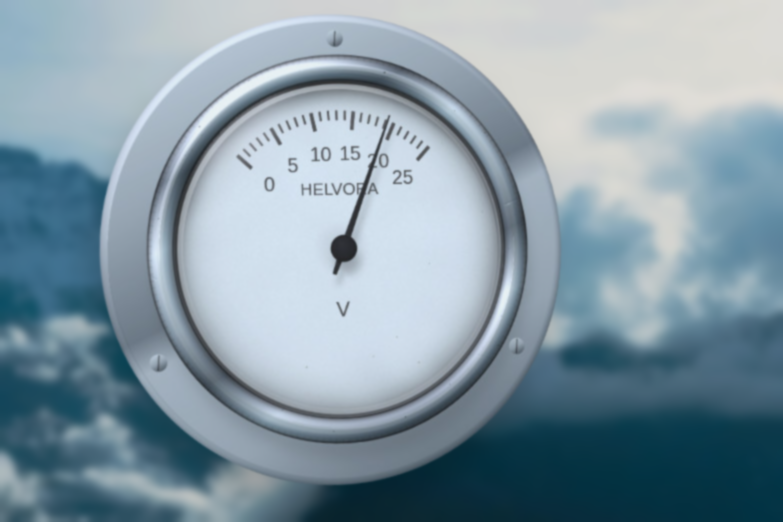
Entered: 19 V
